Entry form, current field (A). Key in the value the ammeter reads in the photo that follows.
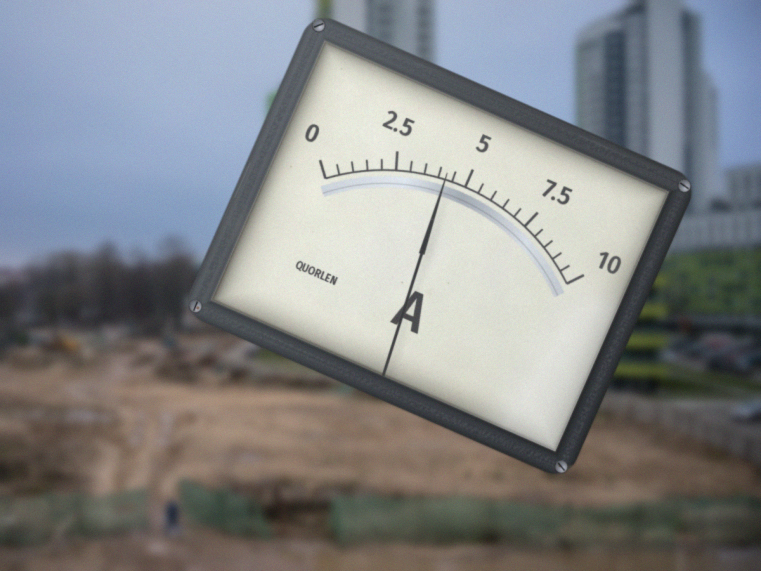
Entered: 4.25 A
